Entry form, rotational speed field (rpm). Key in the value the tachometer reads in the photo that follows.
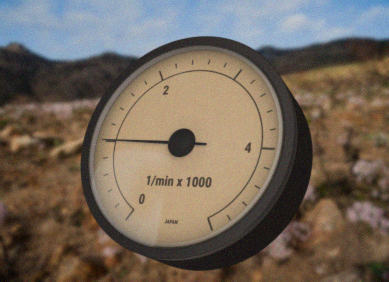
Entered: 1000 rpm
